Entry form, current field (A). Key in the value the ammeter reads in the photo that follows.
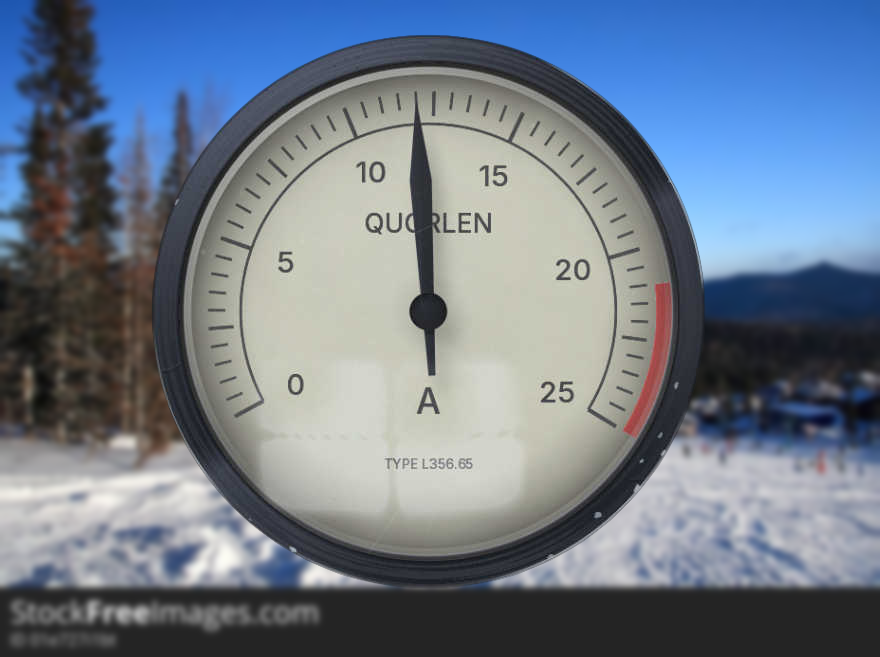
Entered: 12 A
